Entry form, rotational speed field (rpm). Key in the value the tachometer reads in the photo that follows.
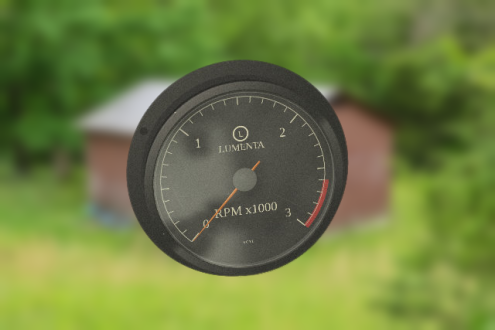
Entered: 0 rpm
